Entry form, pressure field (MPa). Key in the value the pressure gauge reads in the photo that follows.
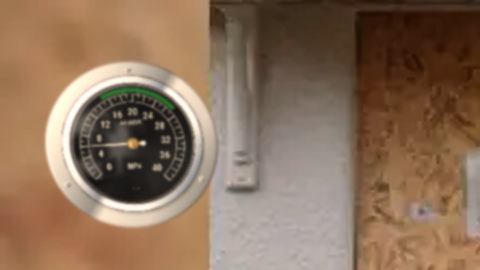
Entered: 6 MPa
